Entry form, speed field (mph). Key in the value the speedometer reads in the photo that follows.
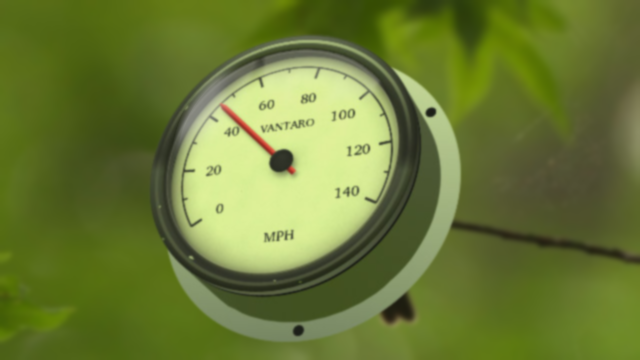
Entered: 45 mph
